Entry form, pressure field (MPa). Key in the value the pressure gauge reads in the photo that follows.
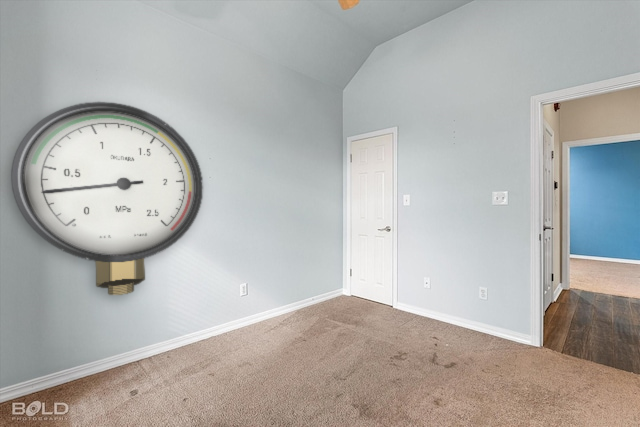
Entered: 0.3 MPa
